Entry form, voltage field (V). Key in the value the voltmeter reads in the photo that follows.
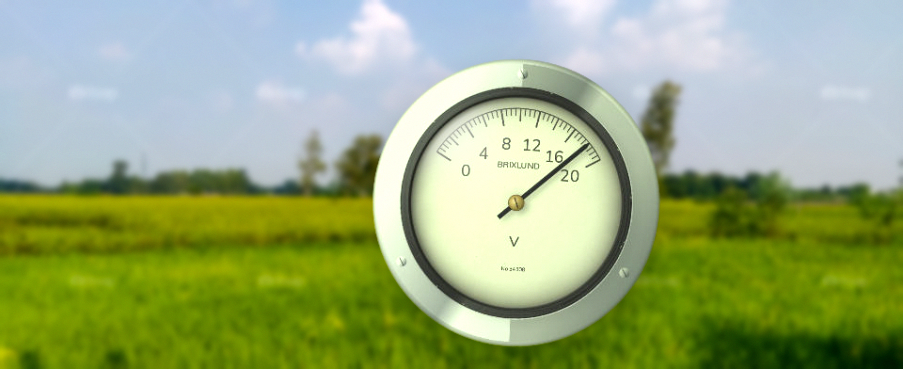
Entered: 18 V
